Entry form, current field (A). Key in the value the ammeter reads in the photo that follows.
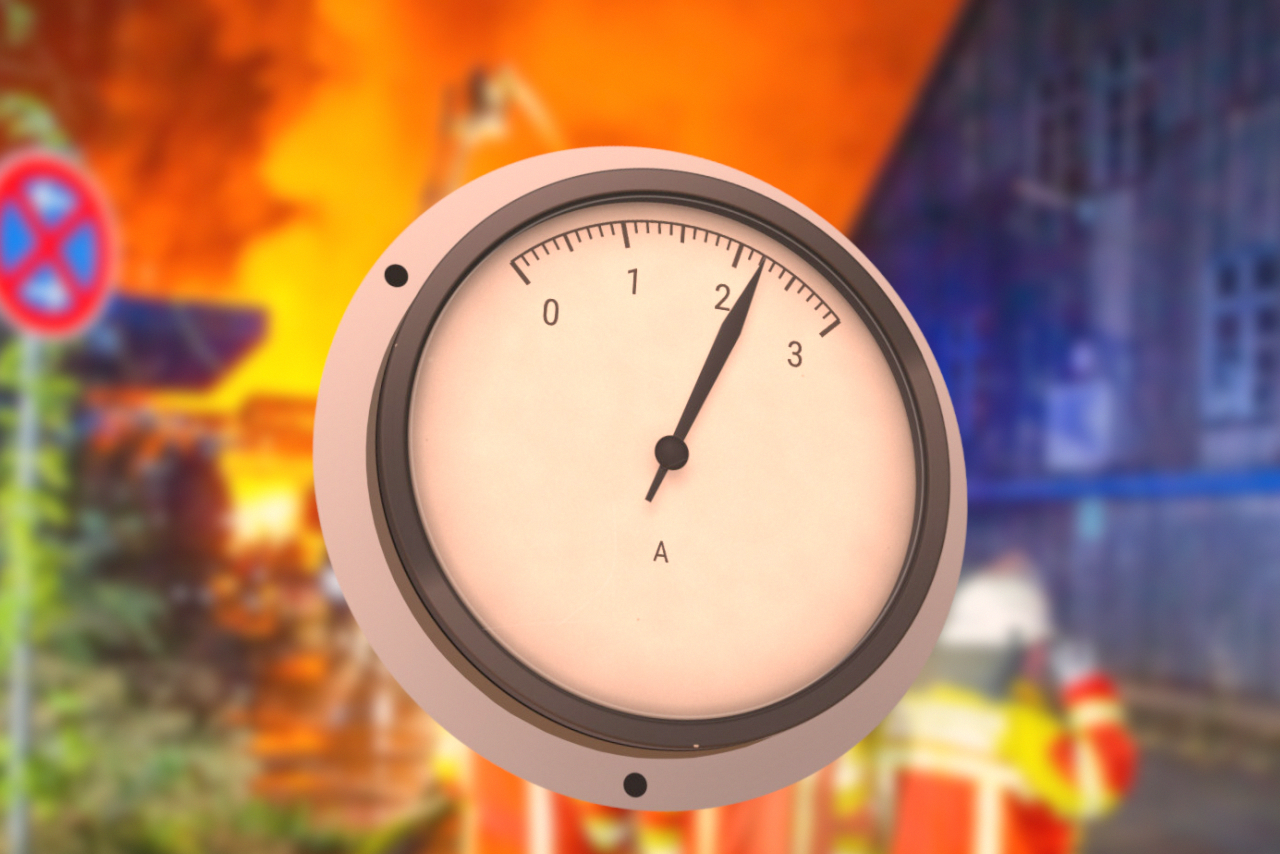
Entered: 2.2 A
